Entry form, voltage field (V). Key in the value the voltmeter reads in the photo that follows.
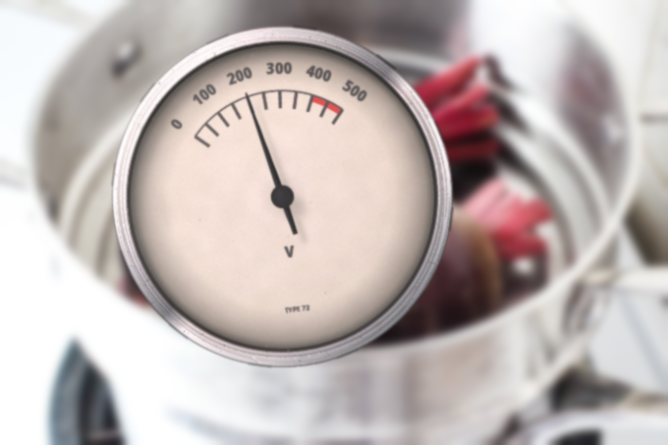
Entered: 200 V
